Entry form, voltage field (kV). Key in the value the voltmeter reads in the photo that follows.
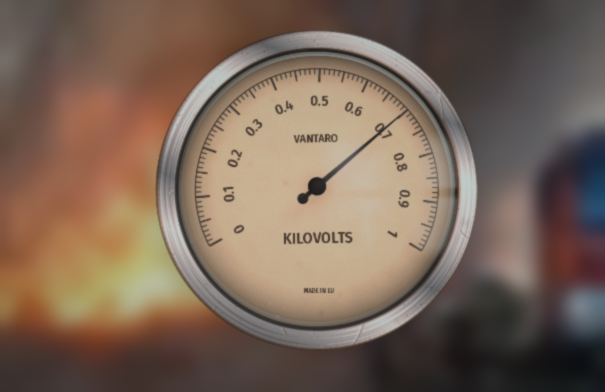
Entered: 0.7 kV
